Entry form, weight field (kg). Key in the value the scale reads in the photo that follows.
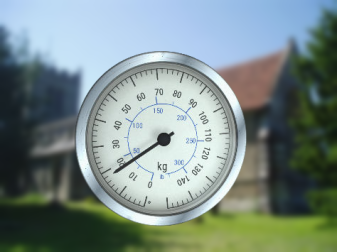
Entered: 18 kg
